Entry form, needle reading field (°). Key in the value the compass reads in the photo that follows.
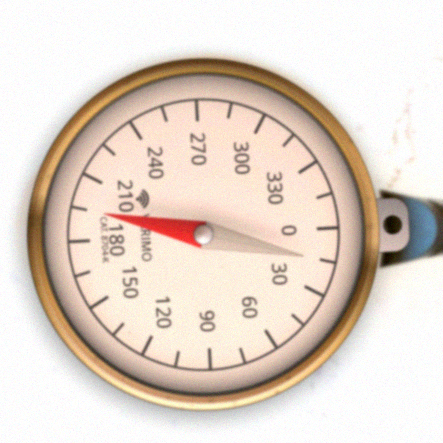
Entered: 195 °
